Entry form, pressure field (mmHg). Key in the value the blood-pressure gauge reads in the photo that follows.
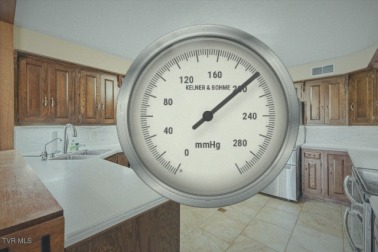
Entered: 200 mmHg
